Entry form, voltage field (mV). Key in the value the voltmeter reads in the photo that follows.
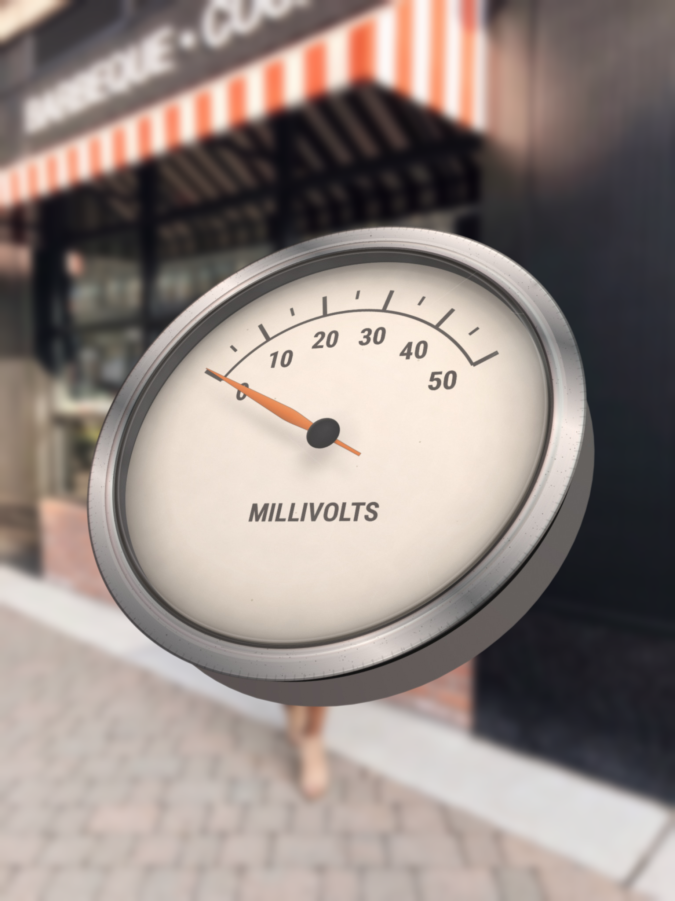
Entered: 0 mV
